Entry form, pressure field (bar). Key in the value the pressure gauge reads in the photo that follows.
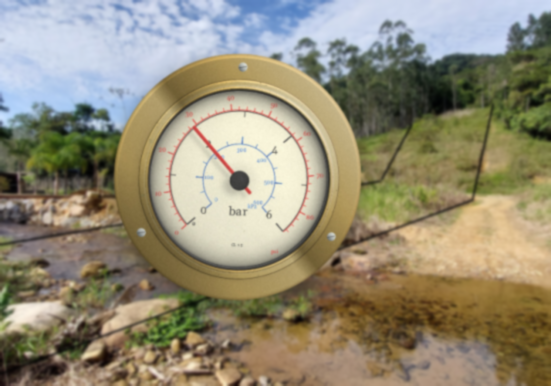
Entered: 2 bar
